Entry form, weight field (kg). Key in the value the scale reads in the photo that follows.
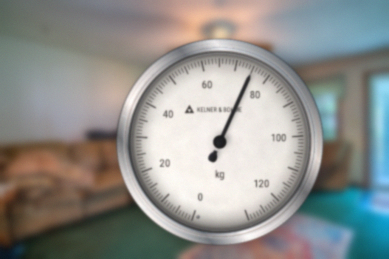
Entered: 75 kg
